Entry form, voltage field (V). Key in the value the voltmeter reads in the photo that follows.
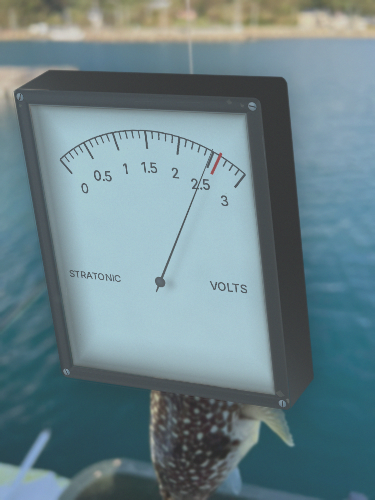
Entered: 2.5 V
